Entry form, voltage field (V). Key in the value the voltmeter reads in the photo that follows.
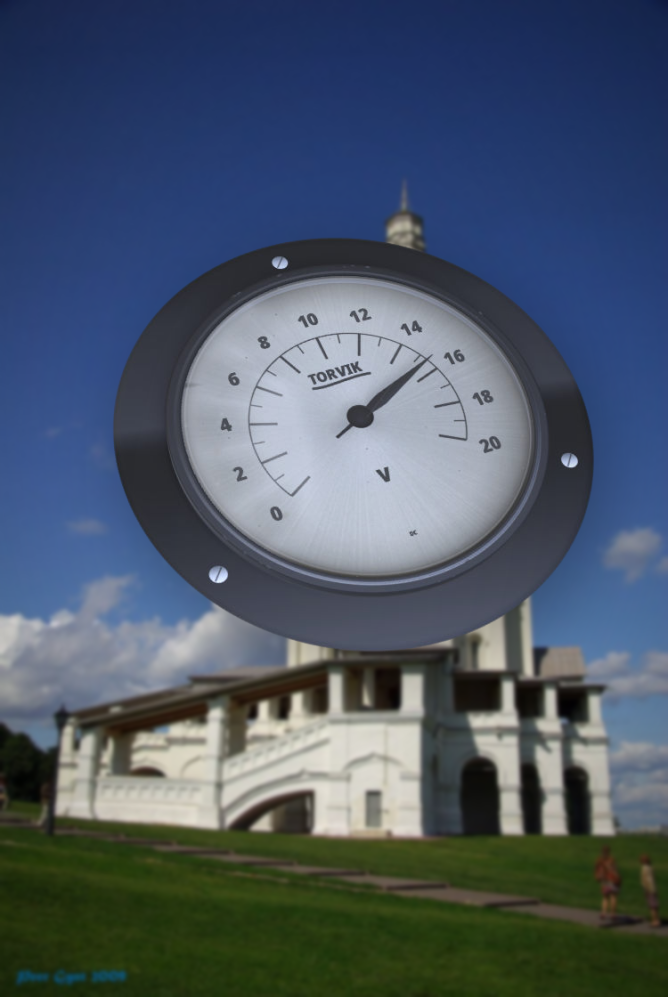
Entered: 15.5 V
